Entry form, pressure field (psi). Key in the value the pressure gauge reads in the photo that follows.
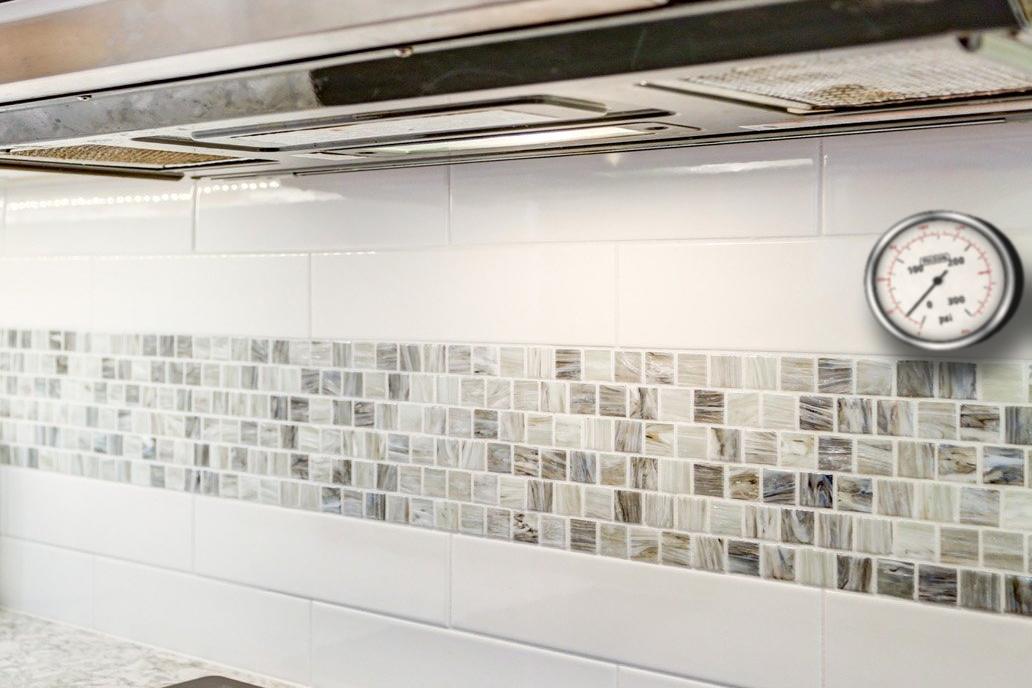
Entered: 20 psi
